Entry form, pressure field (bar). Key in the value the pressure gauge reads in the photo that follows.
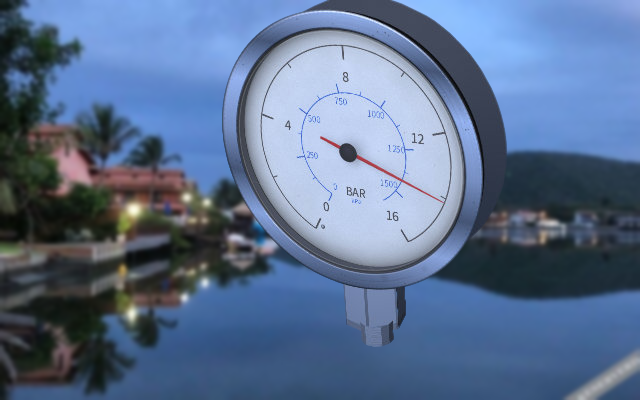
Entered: 14 bar
